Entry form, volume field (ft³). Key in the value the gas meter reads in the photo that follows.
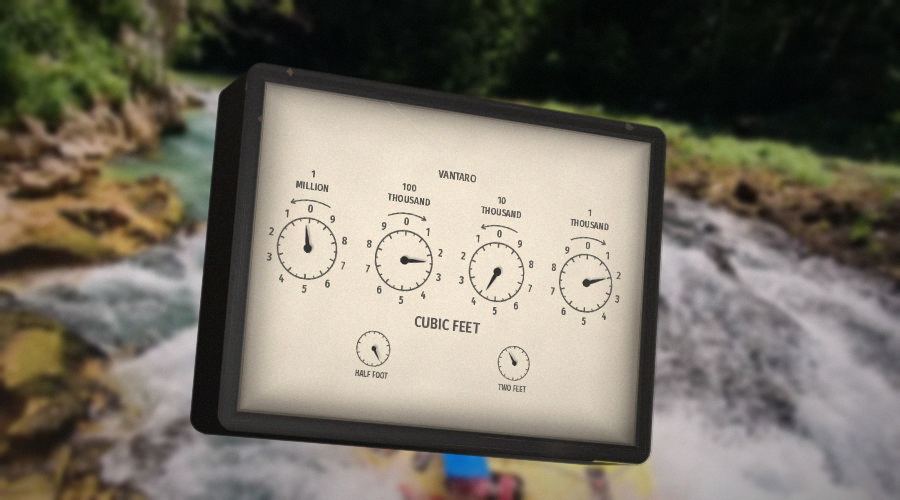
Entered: 24200 ft³
